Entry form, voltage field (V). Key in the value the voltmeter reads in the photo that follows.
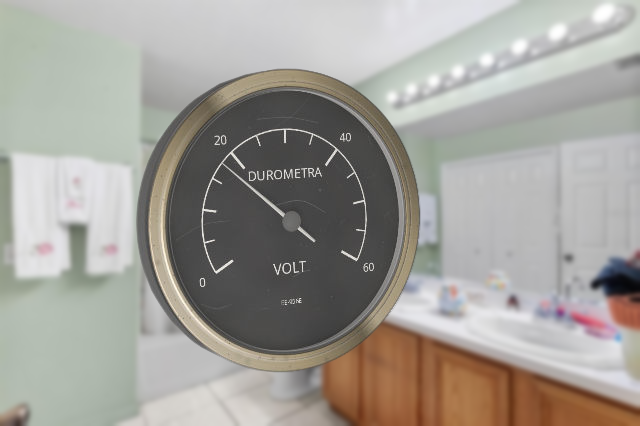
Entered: 17.5 V
